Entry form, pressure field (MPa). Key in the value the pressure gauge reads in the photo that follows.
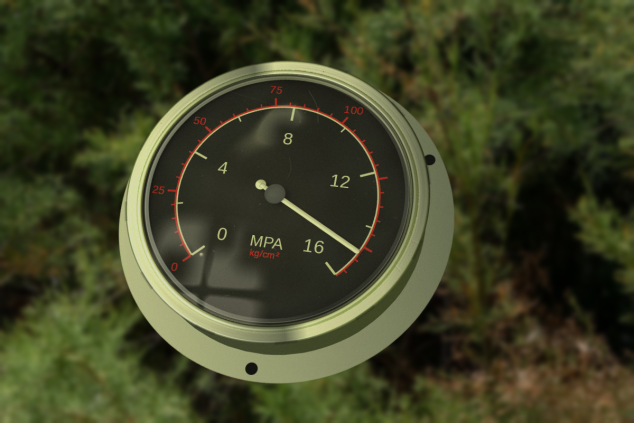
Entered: 15 MPa
